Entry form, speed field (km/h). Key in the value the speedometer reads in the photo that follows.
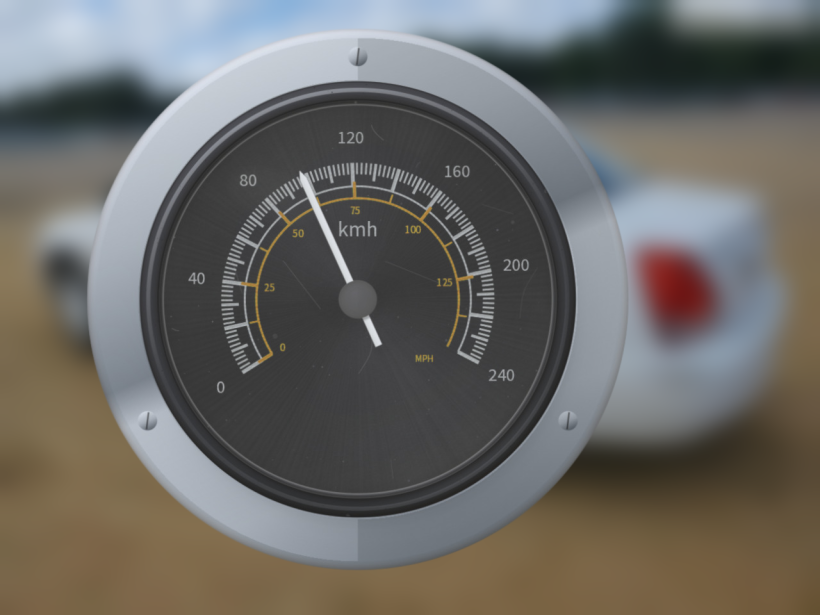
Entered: 98 km/h
